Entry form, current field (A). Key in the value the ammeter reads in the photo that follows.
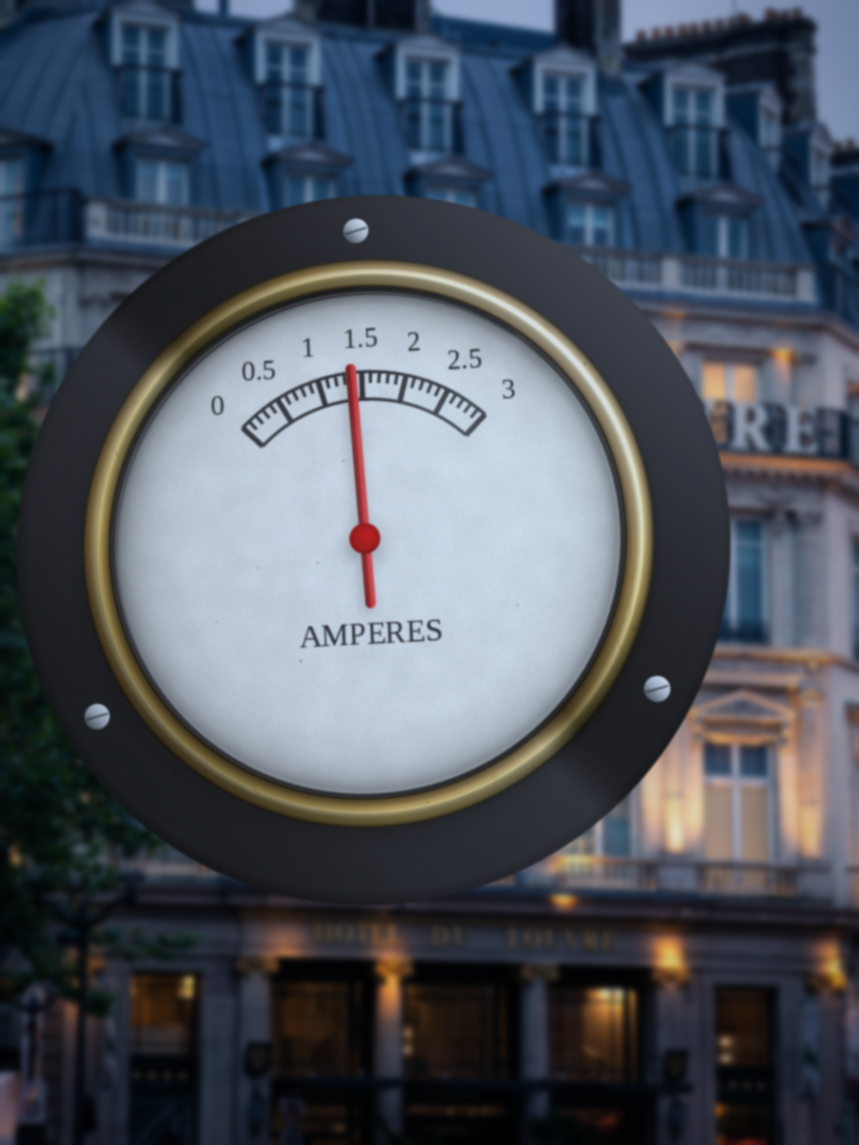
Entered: 1.4 A
